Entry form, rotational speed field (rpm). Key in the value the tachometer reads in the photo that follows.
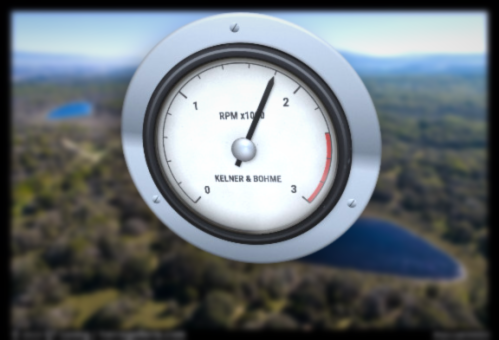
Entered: 1800 rpm
